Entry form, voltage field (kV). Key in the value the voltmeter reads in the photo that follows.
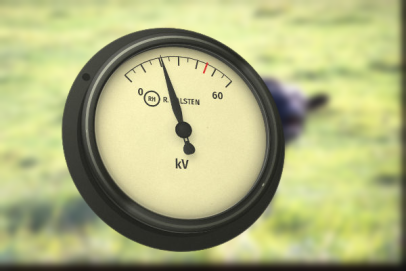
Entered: 20 kV
